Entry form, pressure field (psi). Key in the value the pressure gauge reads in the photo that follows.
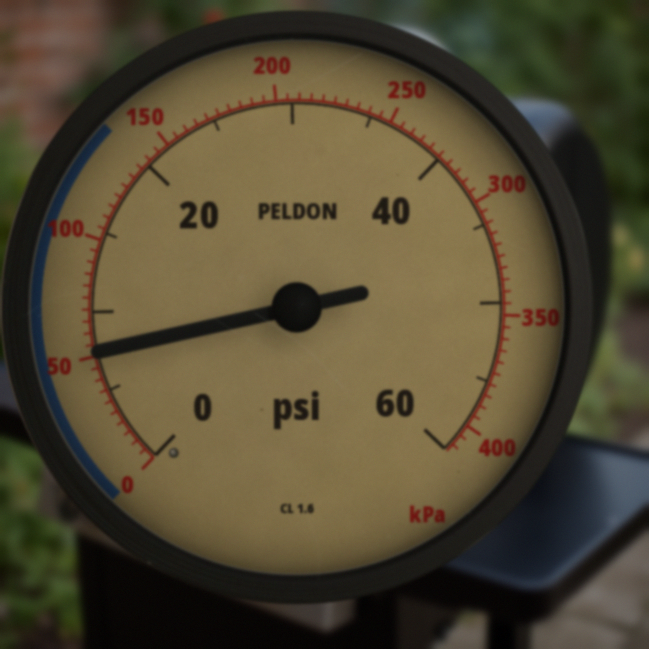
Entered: 7.5 psi
